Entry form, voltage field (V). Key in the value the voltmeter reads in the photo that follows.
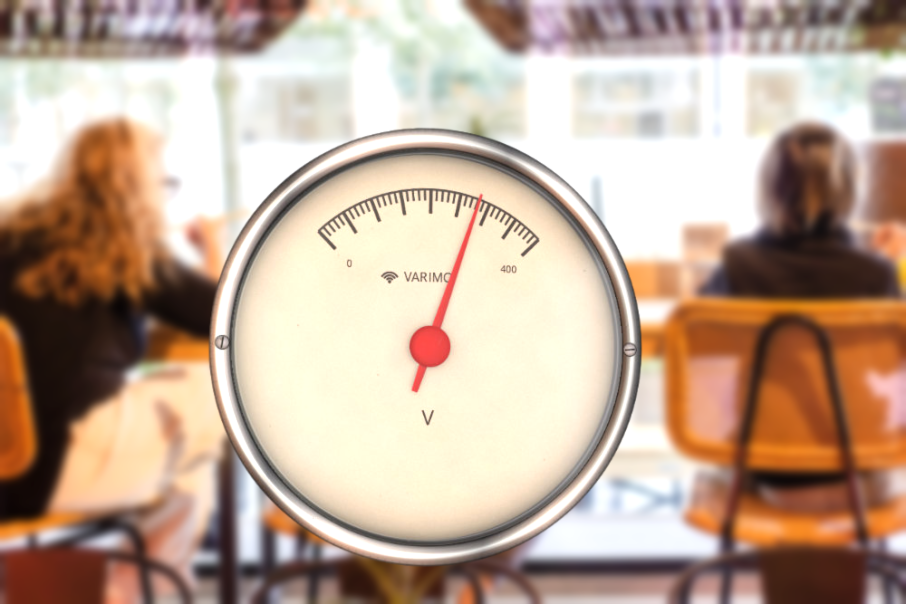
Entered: 280 V
